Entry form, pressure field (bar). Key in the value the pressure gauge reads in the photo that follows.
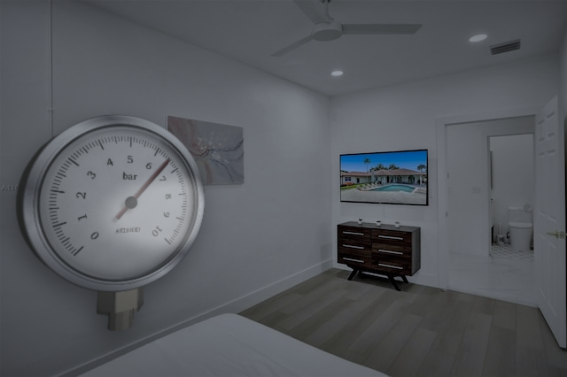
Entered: 6.5 bar
